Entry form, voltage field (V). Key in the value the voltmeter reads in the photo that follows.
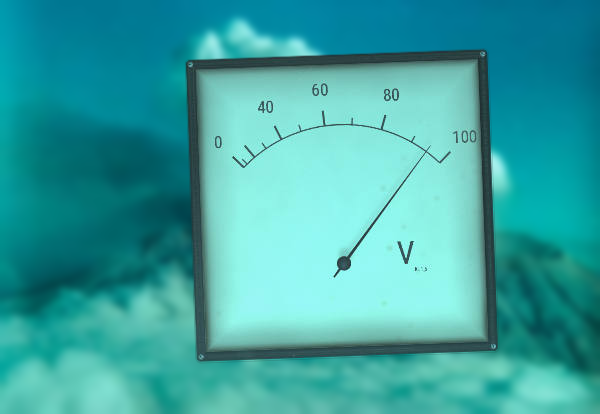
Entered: 95 V
